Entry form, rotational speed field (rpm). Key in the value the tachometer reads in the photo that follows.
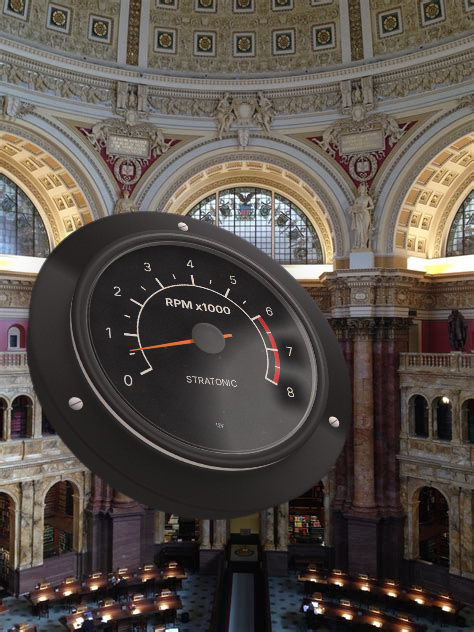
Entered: 500 rpm
